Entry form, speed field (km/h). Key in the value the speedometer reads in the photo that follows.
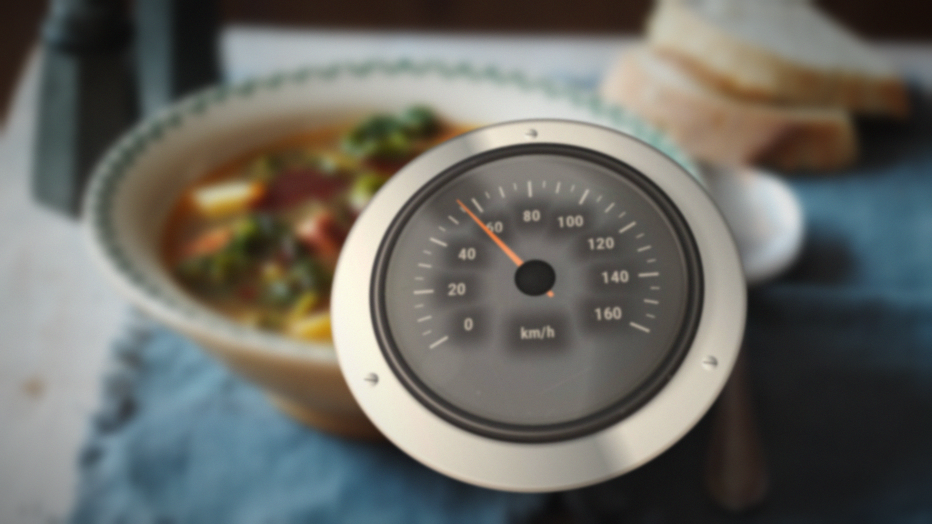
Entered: 55 km/h
